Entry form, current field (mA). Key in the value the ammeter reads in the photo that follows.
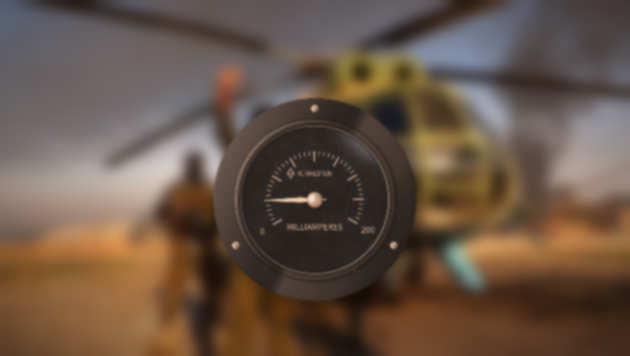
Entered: 25 mA
